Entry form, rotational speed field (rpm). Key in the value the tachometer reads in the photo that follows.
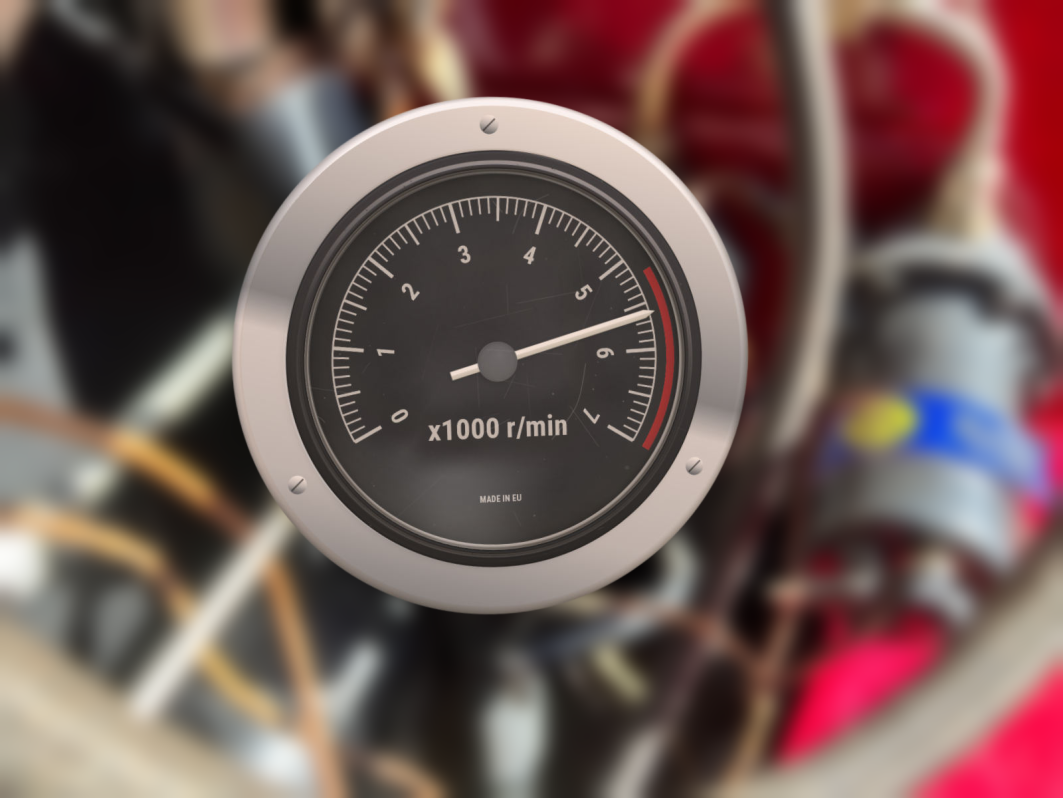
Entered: 5600 rpm
